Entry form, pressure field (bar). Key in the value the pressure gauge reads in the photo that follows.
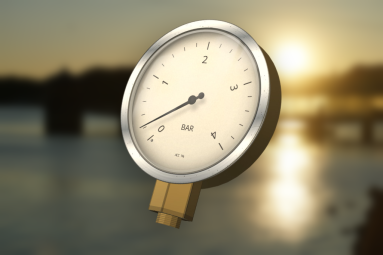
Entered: 0.2 bar
